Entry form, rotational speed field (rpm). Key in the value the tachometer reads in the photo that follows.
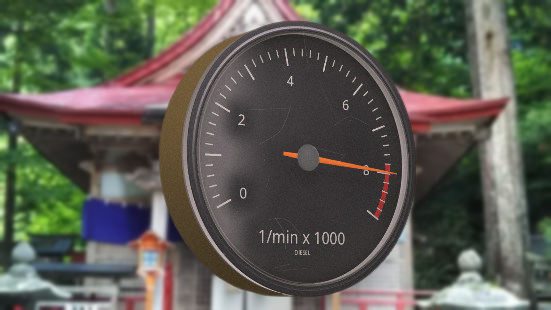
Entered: 8000 rpm
